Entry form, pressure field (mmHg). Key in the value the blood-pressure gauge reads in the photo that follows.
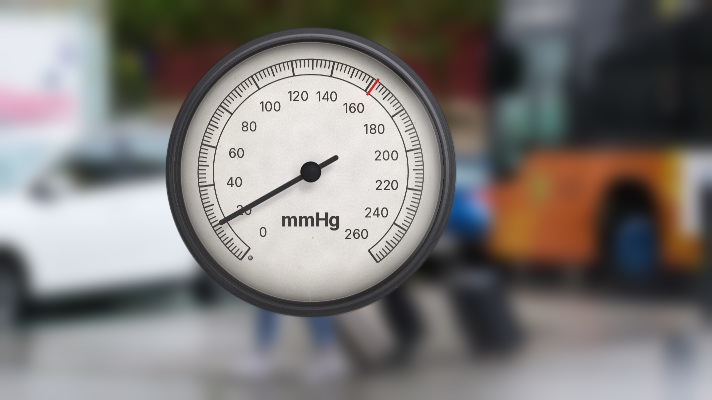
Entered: 20 mmHg
